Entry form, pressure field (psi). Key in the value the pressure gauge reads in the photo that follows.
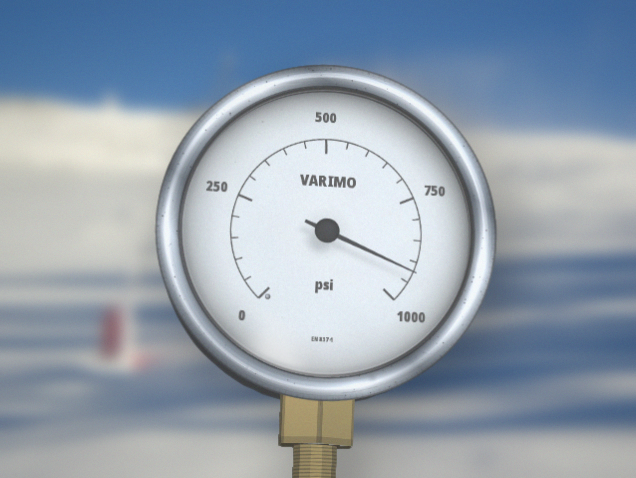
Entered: 925 psi
